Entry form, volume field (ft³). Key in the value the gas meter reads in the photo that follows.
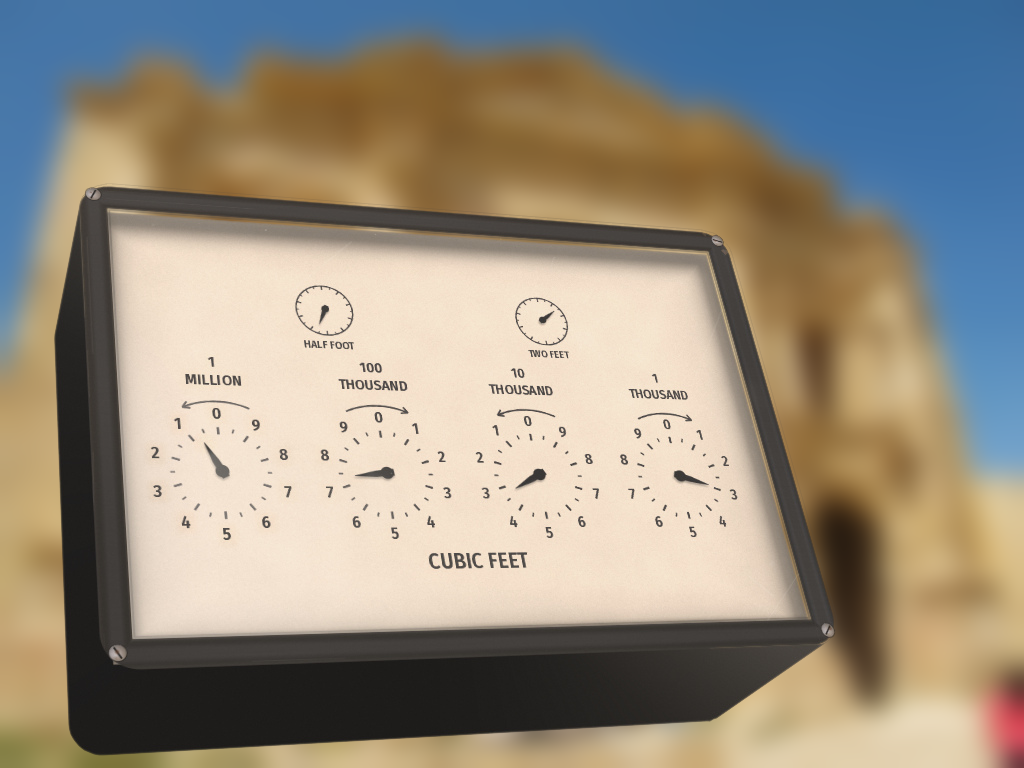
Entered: 73300 ft³
